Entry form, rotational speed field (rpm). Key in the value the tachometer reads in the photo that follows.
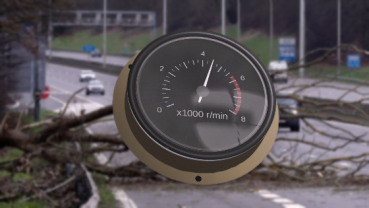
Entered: 4500 rpm
